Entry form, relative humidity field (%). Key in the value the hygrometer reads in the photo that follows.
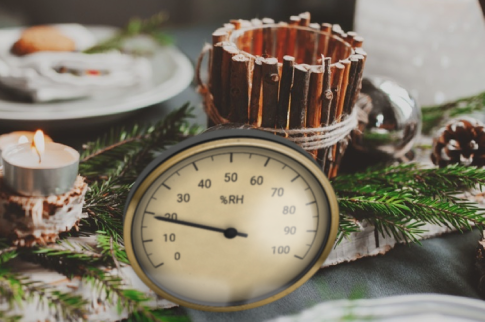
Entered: 20 %
